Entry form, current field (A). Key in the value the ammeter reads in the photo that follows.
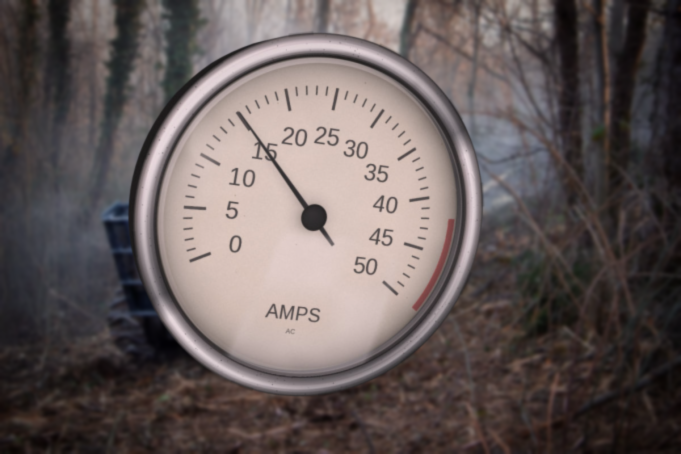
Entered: 15 A
